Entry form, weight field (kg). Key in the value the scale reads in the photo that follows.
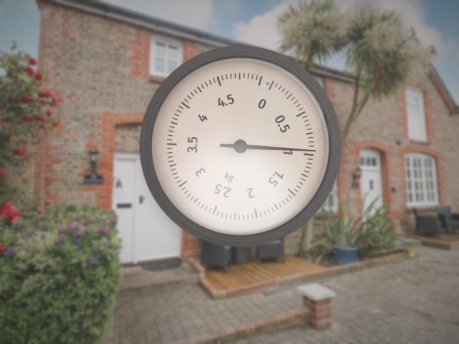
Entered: 0.95 kg
